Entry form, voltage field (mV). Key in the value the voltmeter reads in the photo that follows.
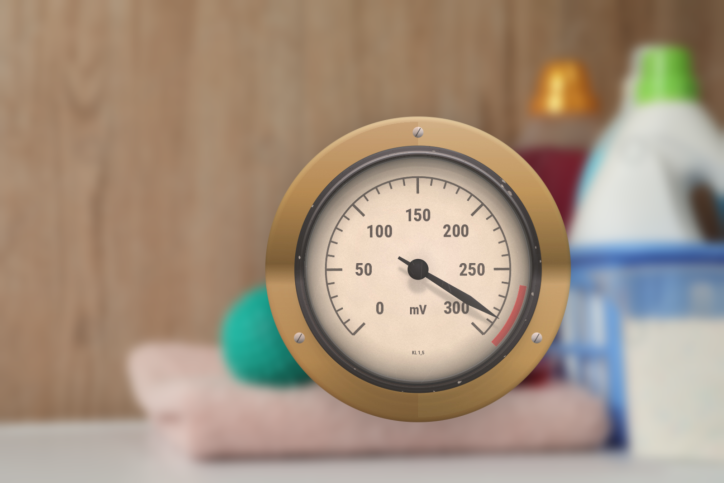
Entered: 285 mV
